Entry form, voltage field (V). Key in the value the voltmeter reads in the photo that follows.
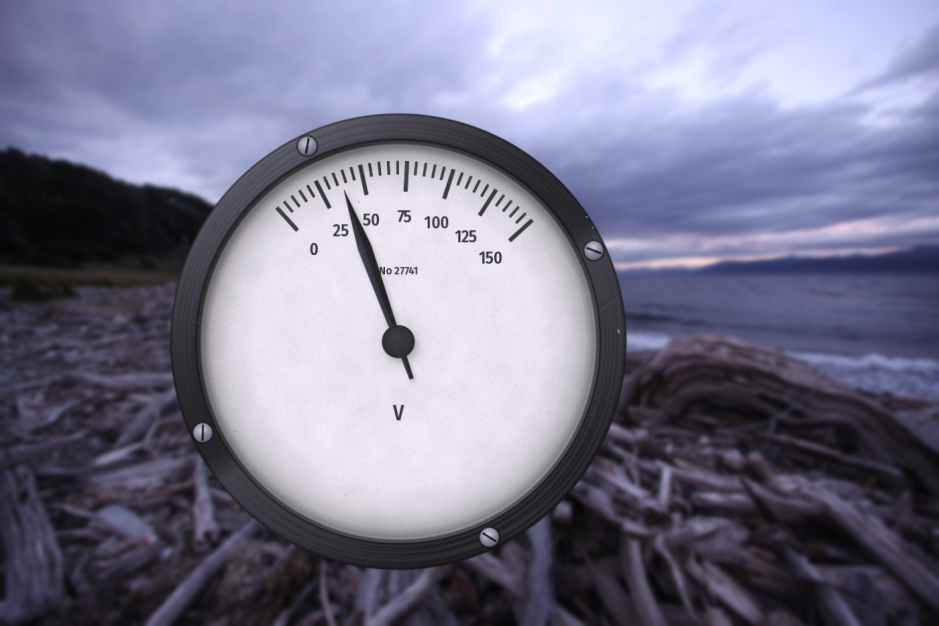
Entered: 37.5 V
